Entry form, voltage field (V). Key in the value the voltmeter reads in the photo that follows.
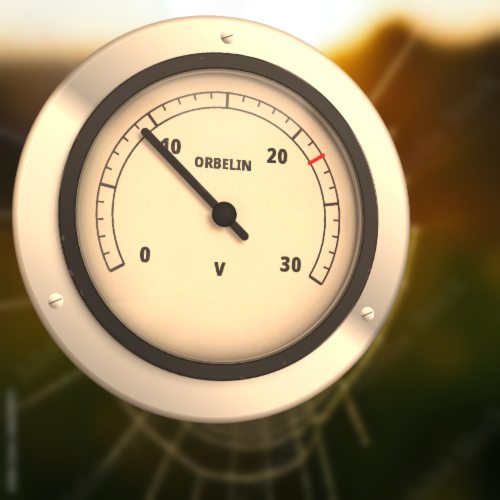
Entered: 9 V
